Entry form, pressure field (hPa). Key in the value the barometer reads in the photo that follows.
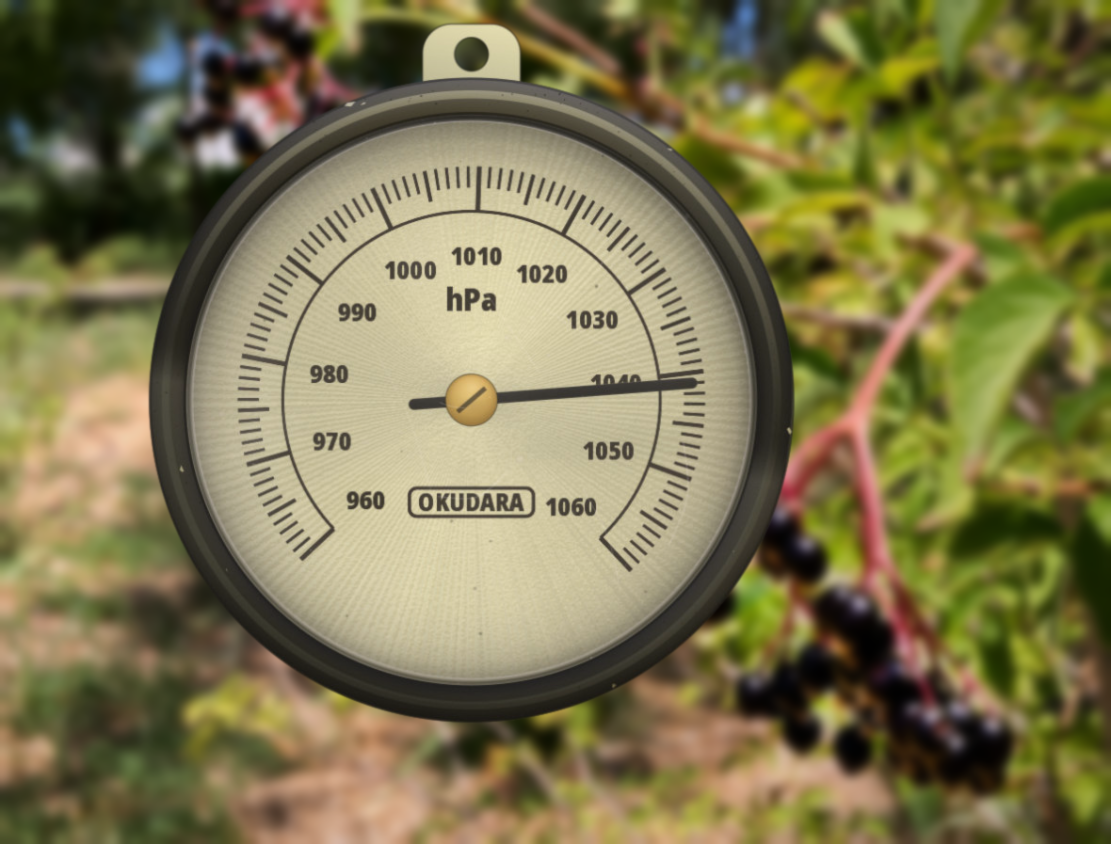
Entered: 1041 hPa
